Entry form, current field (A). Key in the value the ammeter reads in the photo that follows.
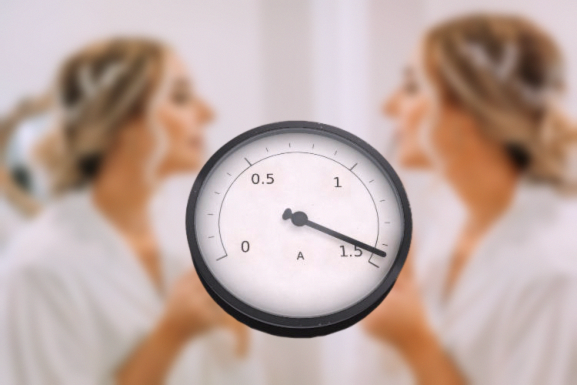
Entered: 1.45 A
